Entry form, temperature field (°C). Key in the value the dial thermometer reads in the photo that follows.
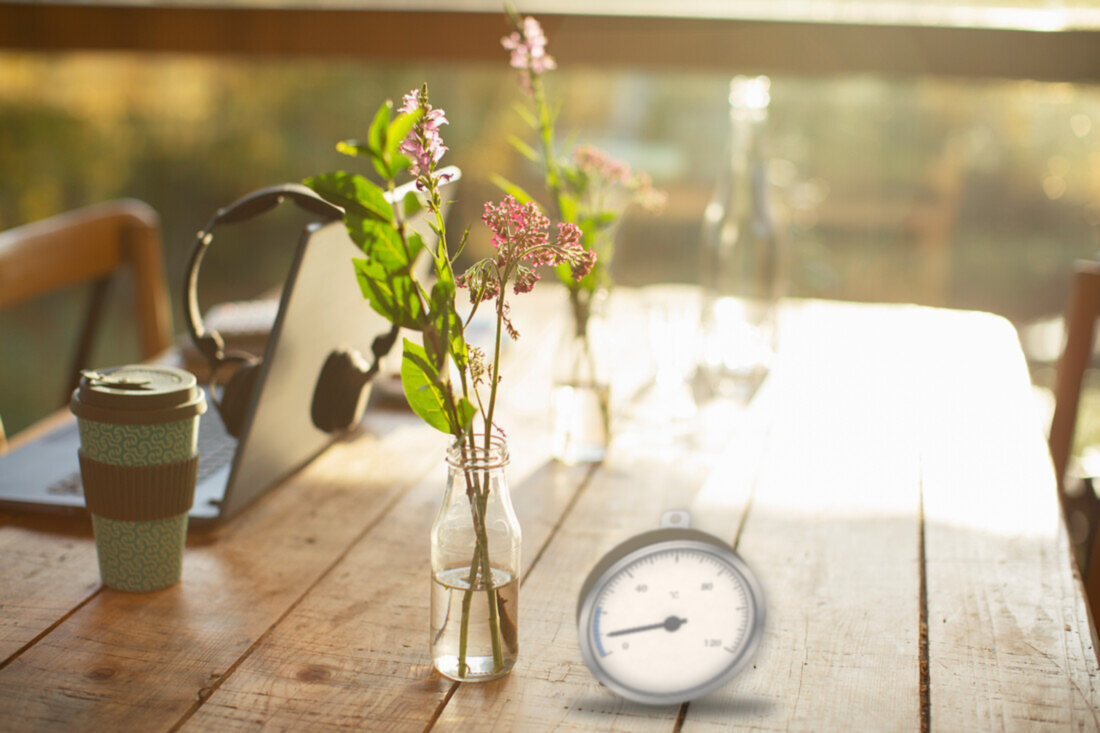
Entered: 10 °C
